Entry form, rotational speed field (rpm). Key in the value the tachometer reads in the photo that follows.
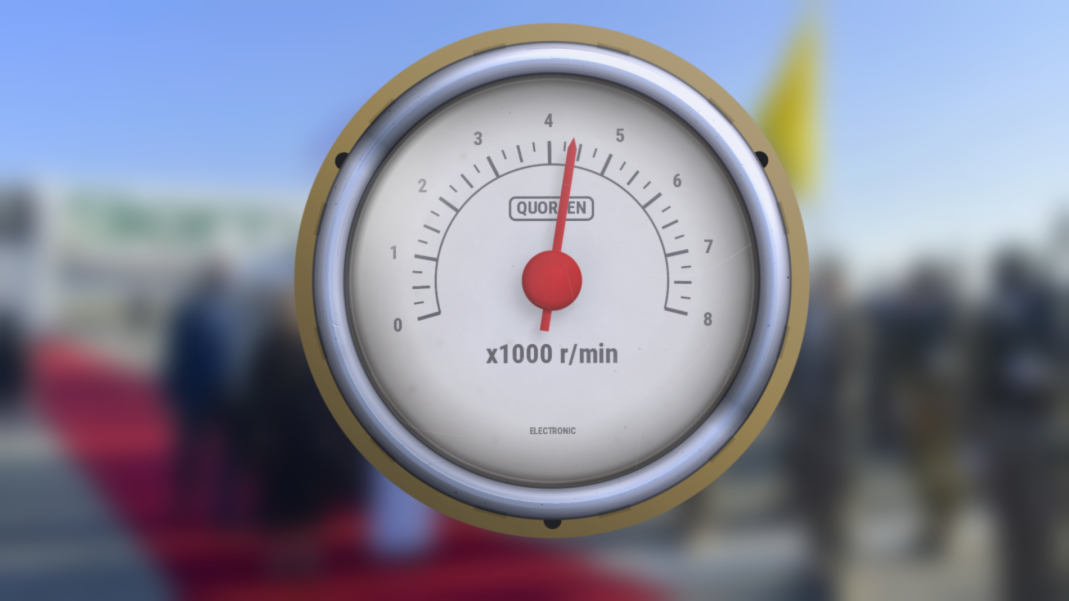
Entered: 4375 rpm
